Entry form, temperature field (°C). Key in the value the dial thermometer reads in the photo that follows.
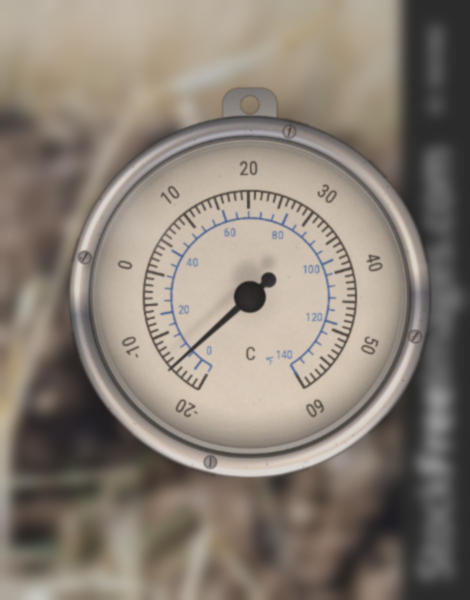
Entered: -15 °C
